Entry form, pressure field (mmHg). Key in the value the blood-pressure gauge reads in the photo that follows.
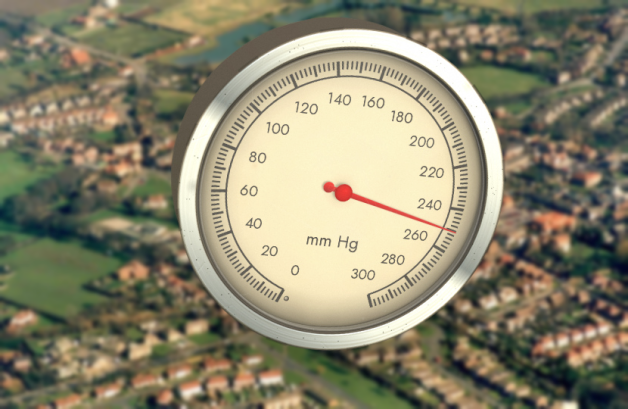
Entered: 250 mmHg
